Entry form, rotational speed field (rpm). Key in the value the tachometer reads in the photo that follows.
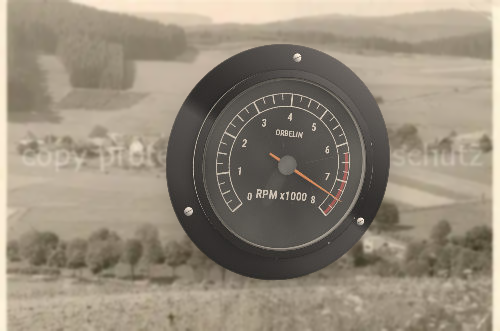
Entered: 7500 rpm
